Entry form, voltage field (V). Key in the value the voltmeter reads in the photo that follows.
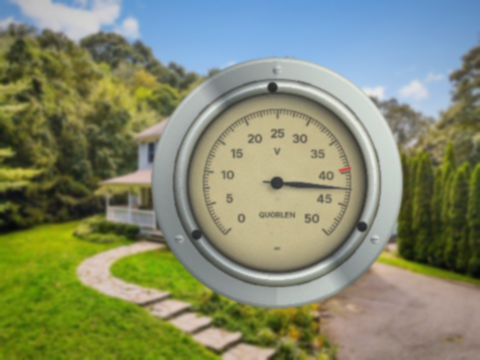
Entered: 42.5 V
